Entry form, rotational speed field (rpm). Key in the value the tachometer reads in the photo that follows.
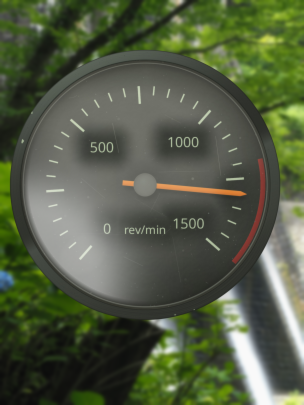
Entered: 1300 rpm
